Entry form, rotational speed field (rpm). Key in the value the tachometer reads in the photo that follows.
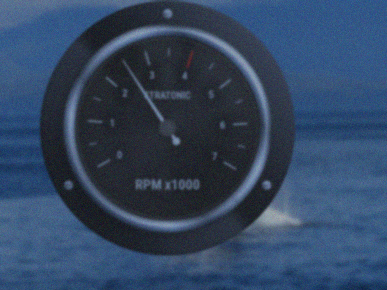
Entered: 2500 rpm
